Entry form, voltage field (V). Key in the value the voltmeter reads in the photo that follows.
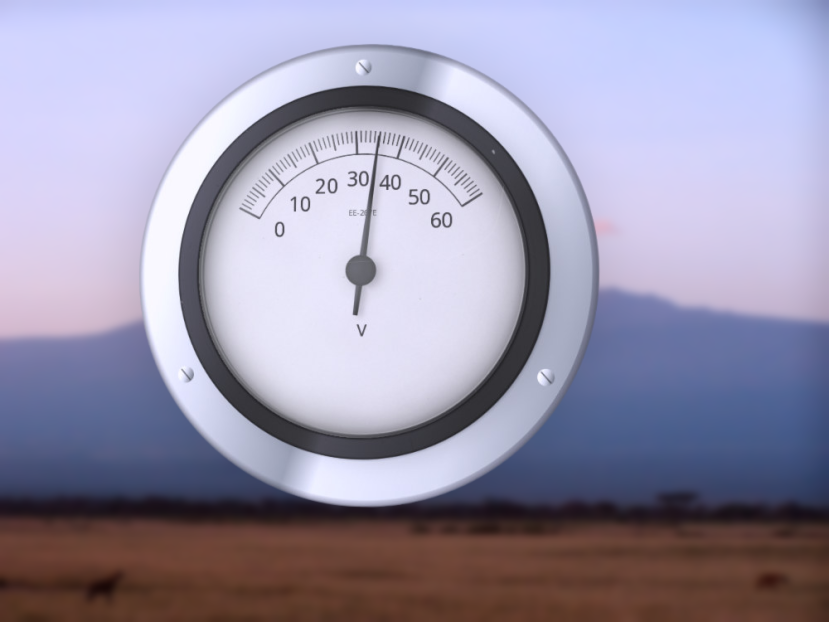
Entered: 35 V
